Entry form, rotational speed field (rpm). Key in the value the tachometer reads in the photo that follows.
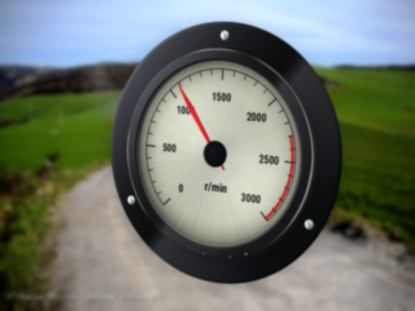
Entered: 1100 rpm
